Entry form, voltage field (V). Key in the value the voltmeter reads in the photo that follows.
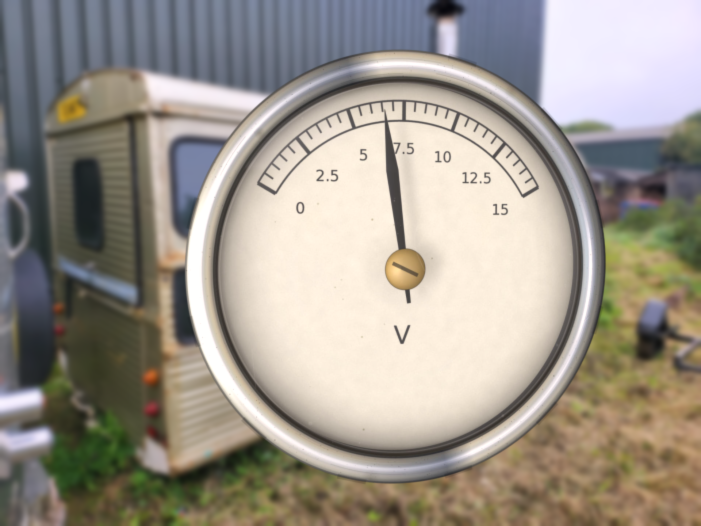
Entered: 6.5 V
